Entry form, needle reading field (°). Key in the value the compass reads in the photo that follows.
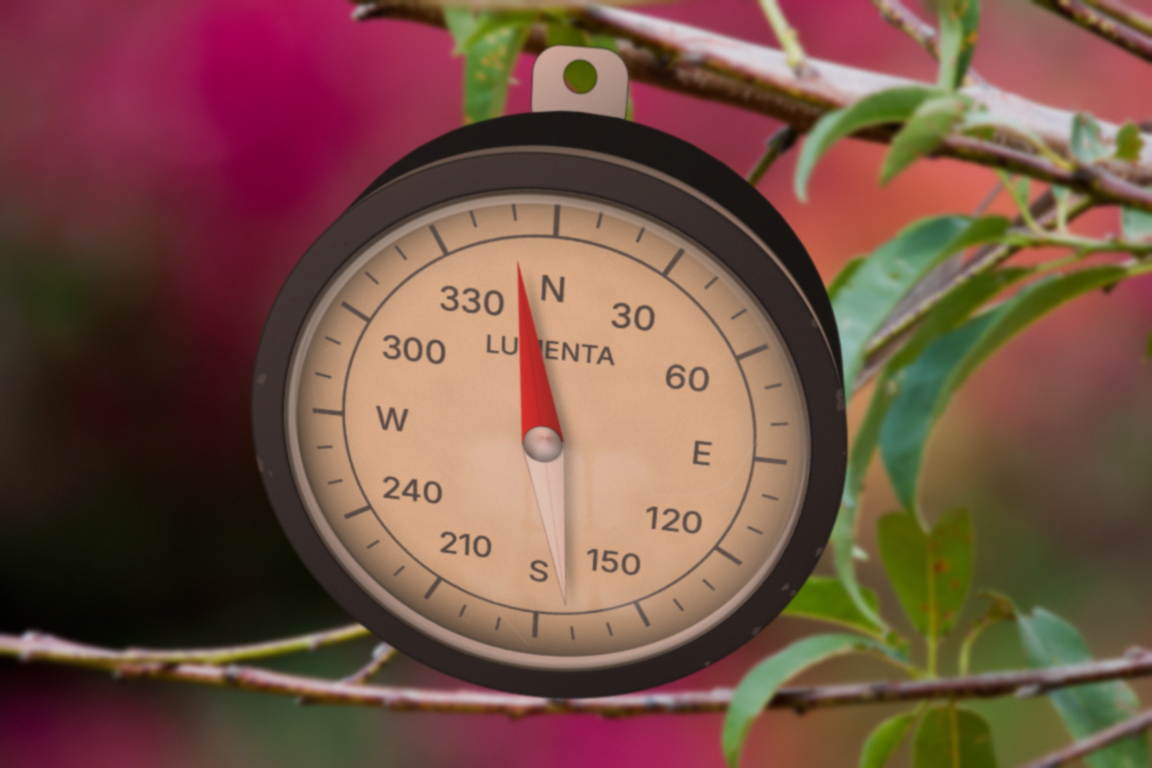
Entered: 350 °
